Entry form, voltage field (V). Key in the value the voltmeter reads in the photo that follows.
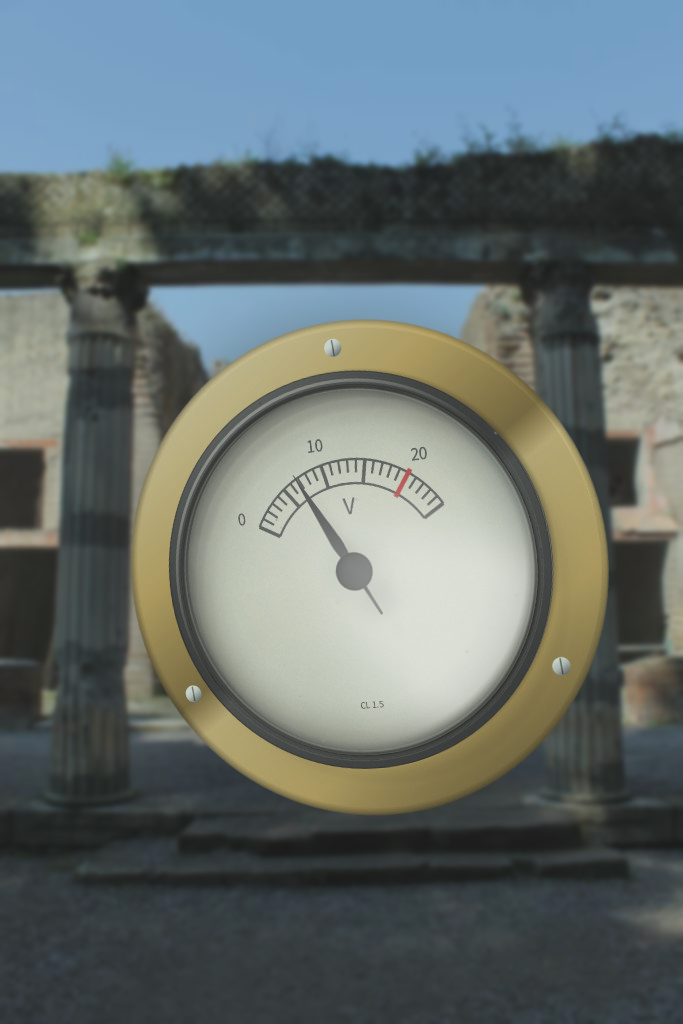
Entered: 7 V
